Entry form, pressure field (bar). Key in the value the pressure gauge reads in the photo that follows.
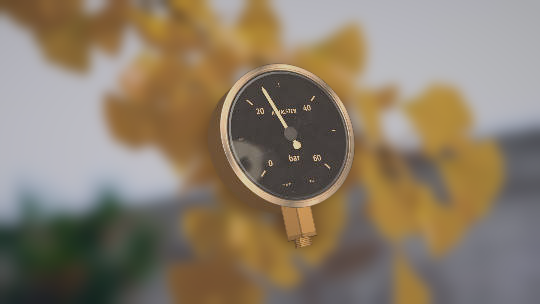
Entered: 25 bar
